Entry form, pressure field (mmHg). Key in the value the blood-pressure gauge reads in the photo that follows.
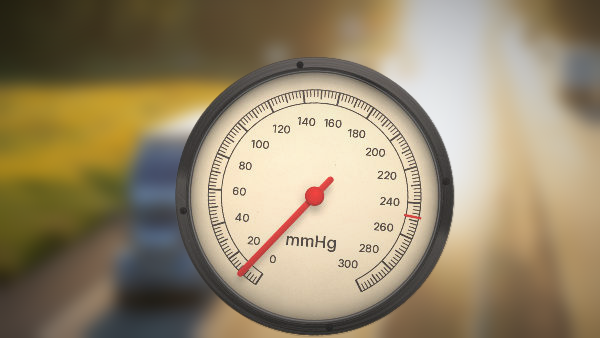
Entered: 10 mmHg
